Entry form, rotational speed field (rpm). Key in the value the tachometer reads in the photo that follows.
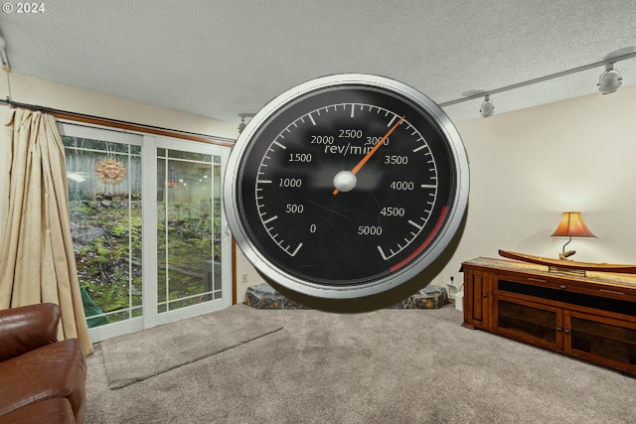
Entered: 3100 rpm
